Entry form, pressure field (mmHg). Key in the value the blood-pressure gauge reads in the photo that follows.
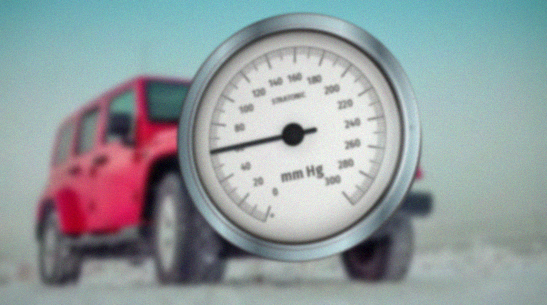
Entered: 60 mmHg
